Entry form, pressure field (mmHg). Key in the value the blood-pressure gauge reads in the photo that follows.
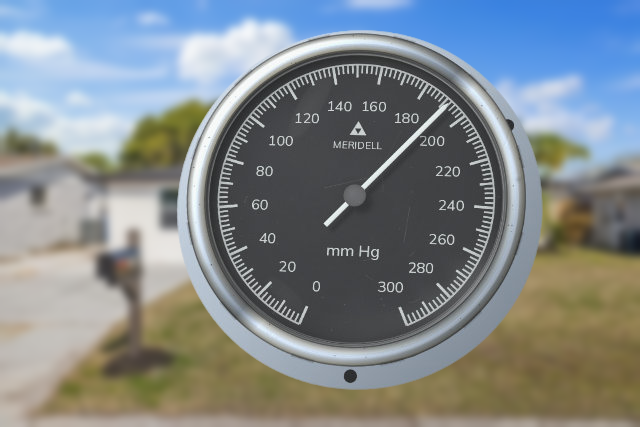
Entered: 192 mmHg
